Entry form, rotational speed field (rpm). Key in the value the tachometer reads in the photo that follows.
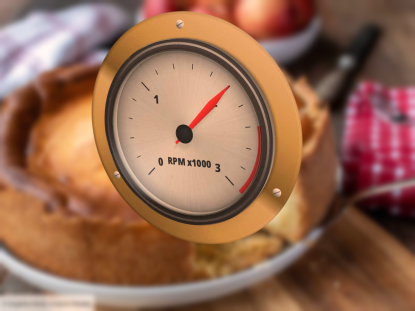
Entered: 2000 rpm
